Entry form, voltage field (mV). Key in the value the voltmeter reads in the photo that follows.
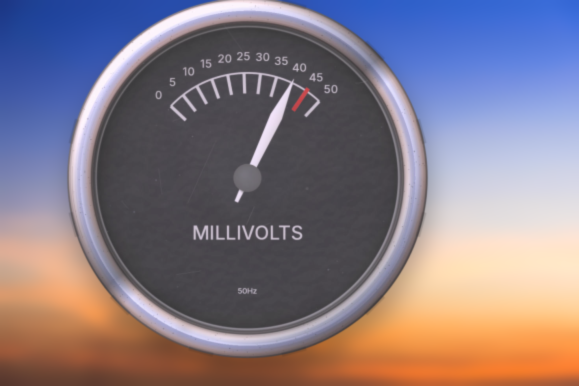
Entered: 40 mV
